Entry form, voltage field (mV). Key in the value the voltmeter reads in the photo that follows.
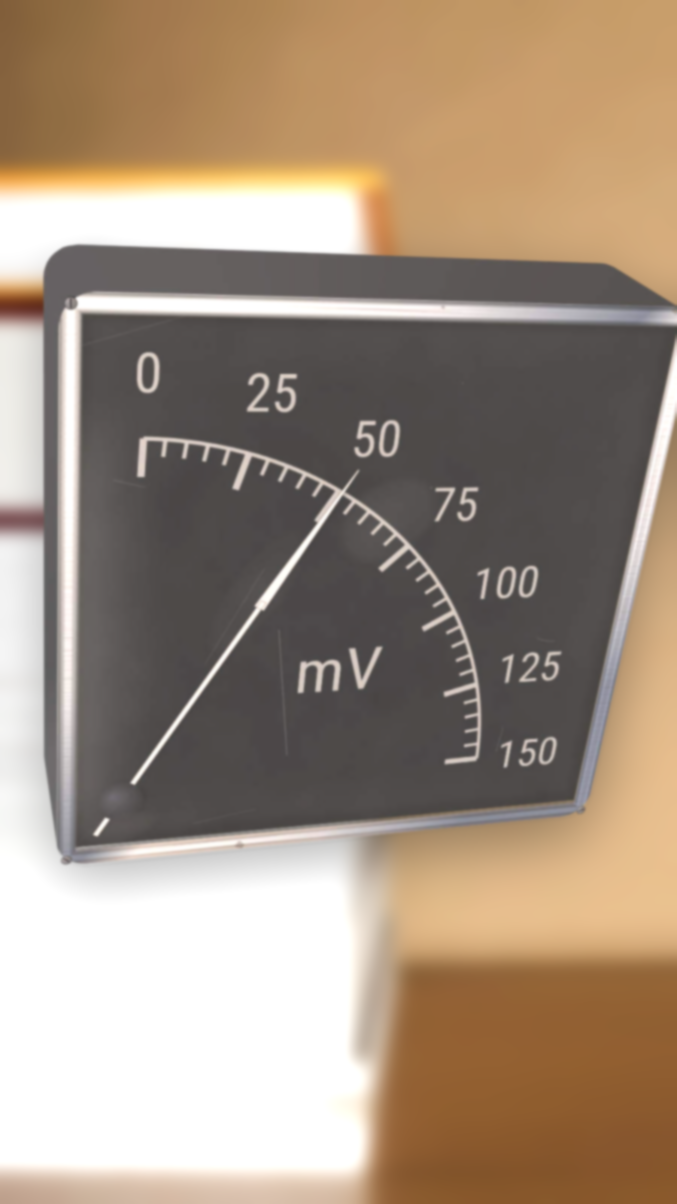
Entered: 50 mV
